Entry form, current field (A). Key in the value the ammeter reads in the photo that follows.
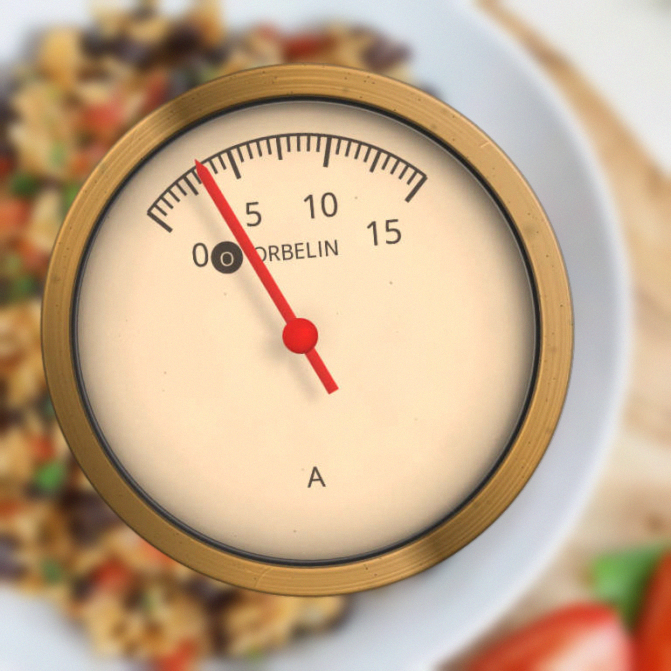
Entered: 3.5 A
